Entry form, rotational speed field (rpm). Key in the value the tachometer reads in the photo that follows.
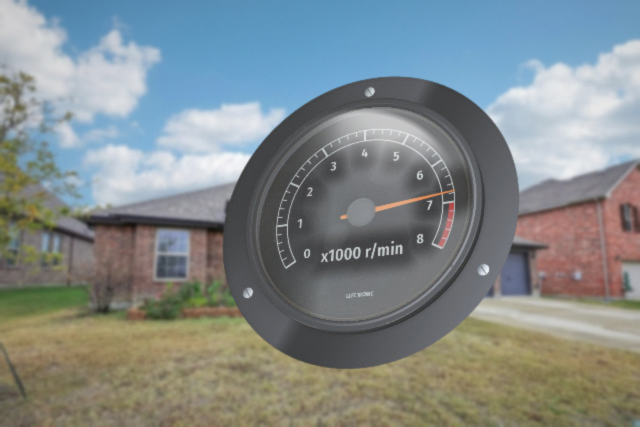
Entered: 6800 rpm
